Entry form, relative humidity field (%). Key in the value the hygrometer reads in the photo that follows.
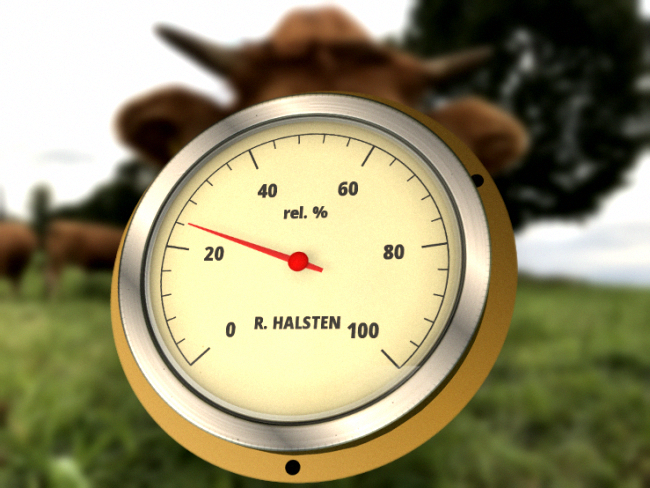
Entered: 24 %
